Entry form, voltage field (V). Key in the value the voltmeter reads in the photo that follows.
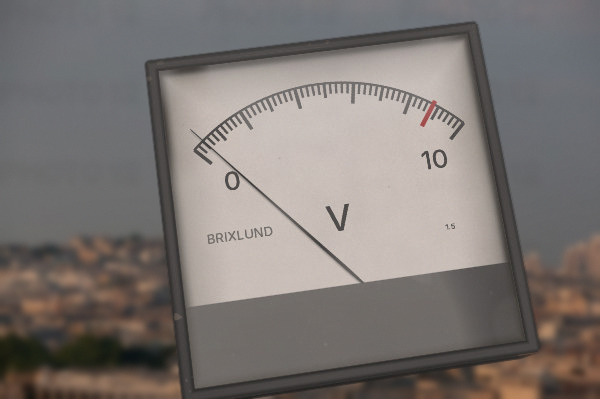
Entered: 0.4 V
